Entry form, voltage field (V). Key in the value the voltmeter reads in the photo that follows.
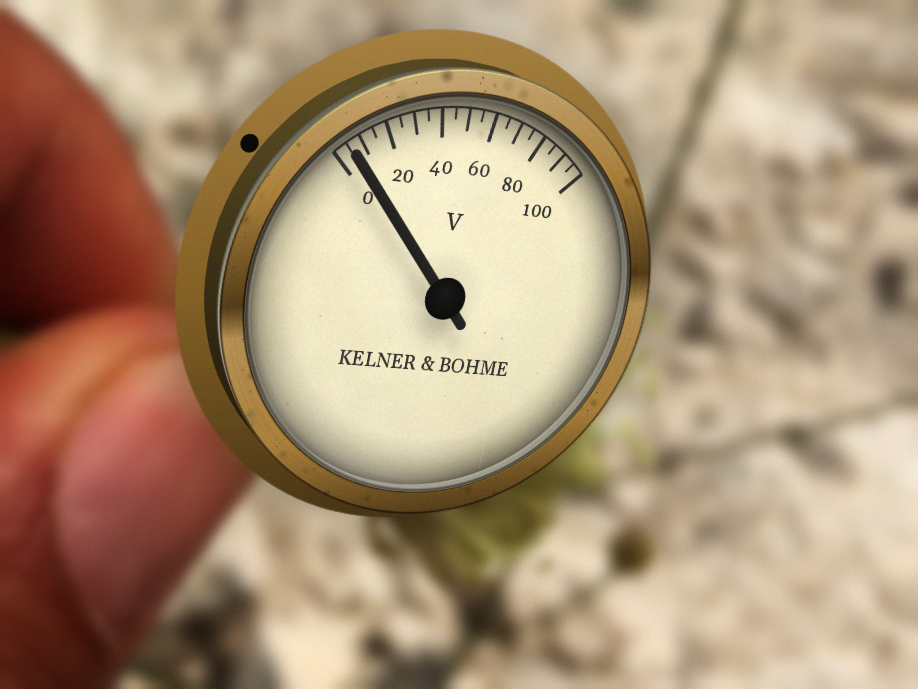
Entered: 5 V
